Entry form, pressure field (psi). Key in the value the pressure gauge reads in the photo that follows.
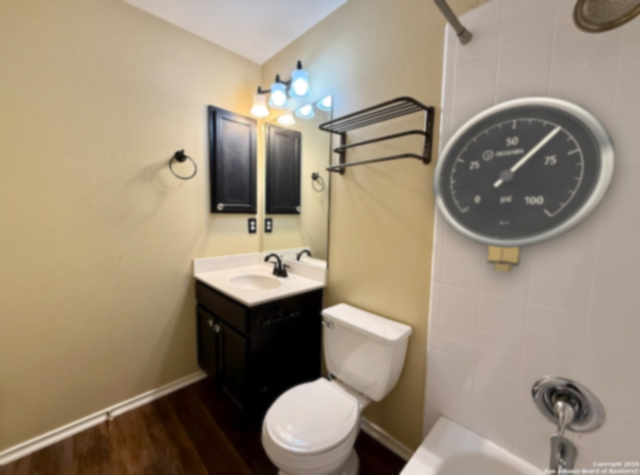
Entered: 65 psi
